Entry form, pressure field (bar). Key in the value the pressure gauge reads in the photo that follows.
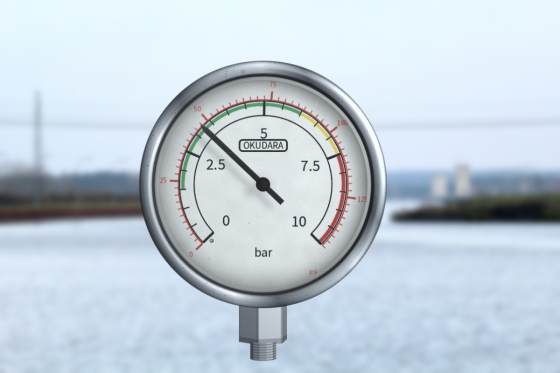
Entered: 3.25 bar
